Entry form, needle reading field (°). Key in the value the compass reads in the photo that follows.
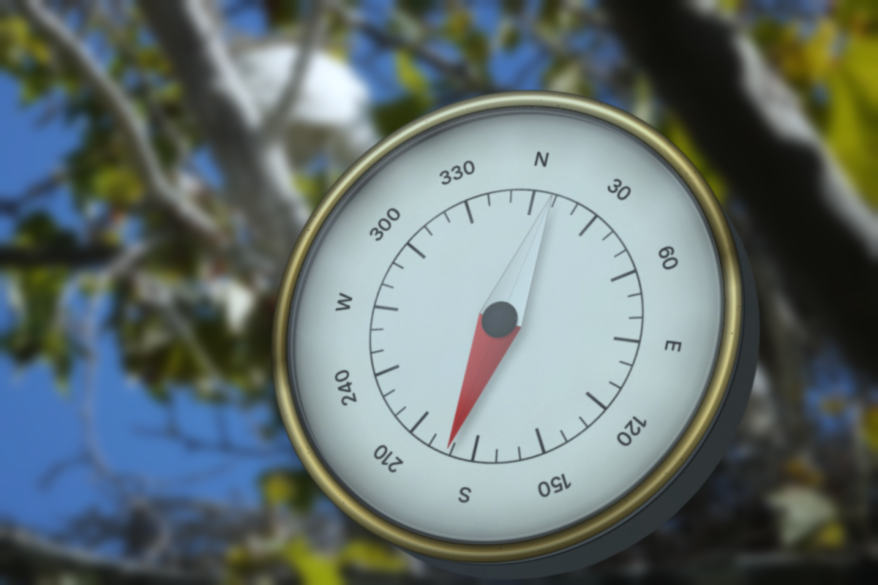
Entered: 190 °
